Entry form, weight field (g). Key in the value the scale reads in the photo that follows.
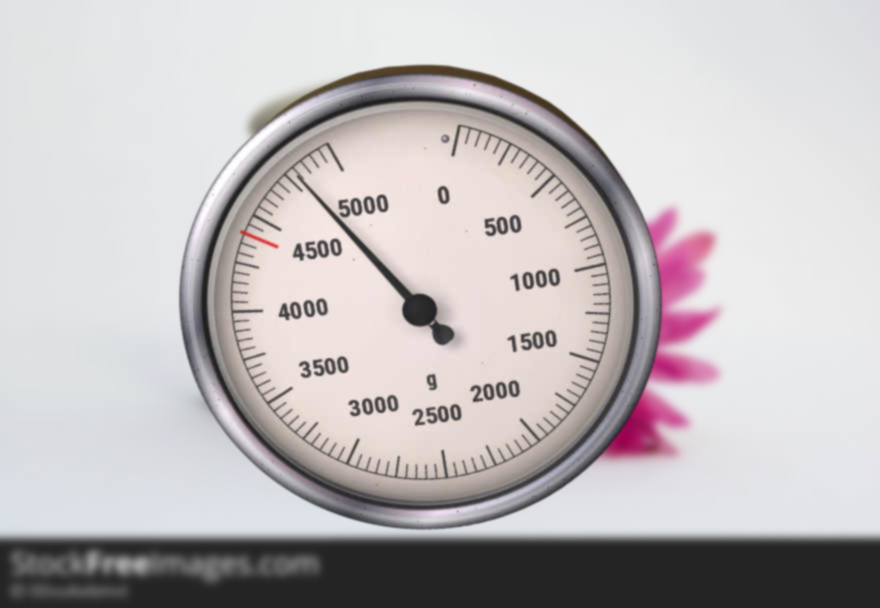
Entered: 4800 g
